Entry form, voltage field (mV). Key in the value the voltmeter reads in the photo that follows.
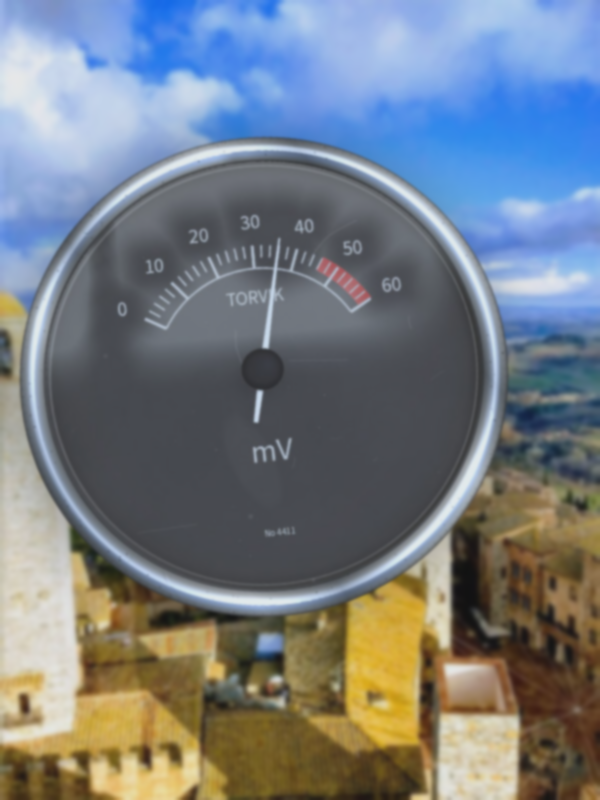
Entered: 36 mV
